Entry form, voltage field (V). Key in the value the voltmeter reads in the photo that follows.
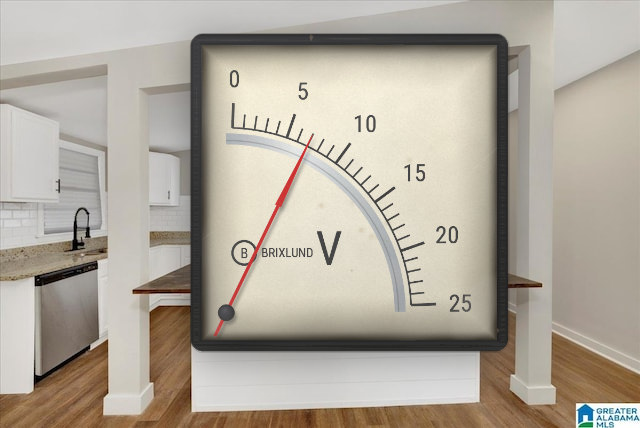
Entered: 7 V
